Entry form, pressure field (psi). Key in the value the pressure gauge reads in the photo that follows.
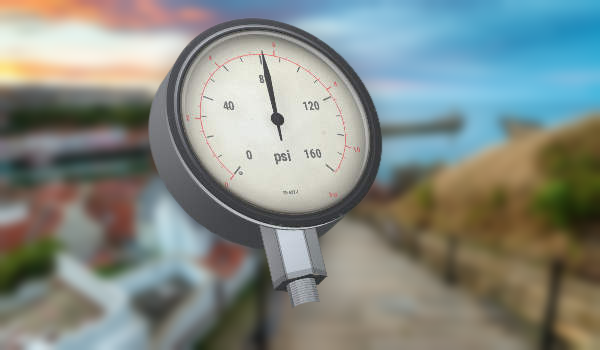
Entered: 80 psi
